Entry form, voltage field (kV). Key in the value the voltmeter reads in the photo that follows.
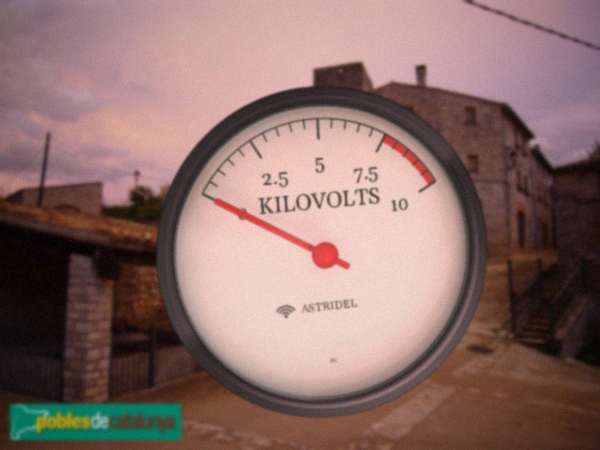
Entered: 0 kV
